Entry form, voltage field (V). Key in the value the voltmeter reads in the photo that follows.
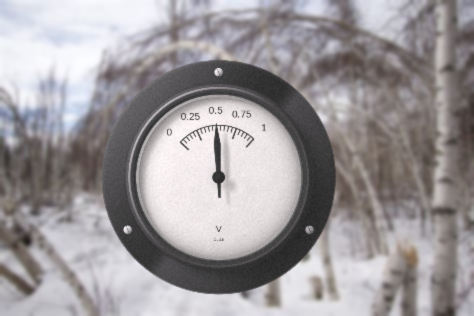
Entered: 0.5 V
